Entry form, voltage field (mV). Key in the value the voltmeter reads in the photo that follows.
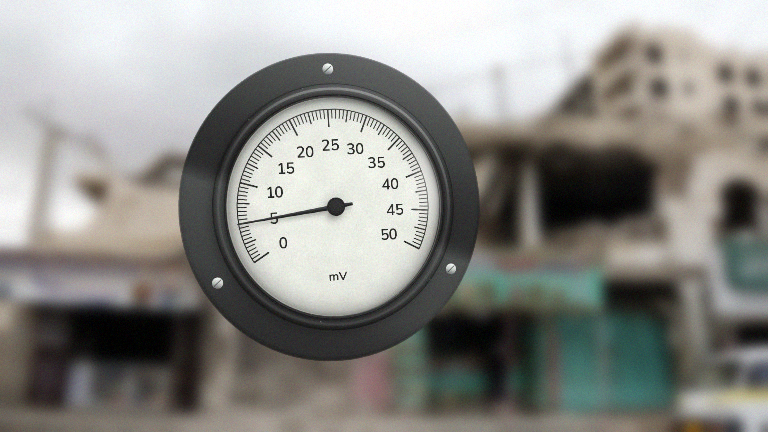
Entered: 5 mV
